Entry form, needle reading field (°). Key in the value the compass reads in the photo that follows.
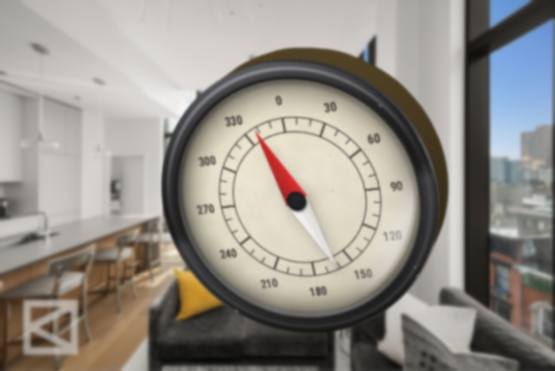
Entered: 340 °
